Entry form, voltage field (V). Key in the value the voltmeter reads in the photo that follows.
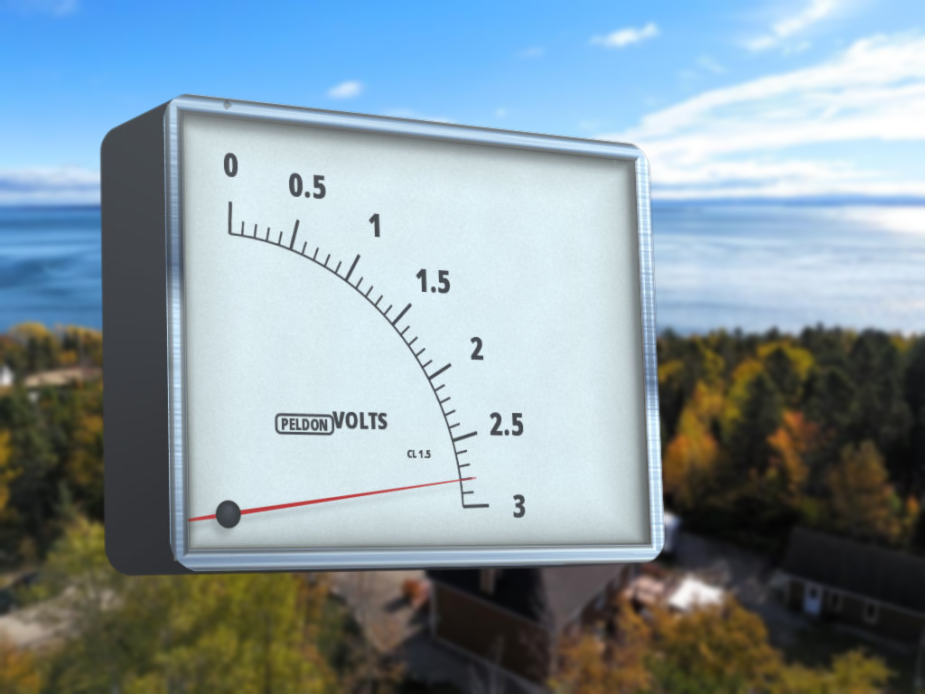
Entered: 2.8 V
